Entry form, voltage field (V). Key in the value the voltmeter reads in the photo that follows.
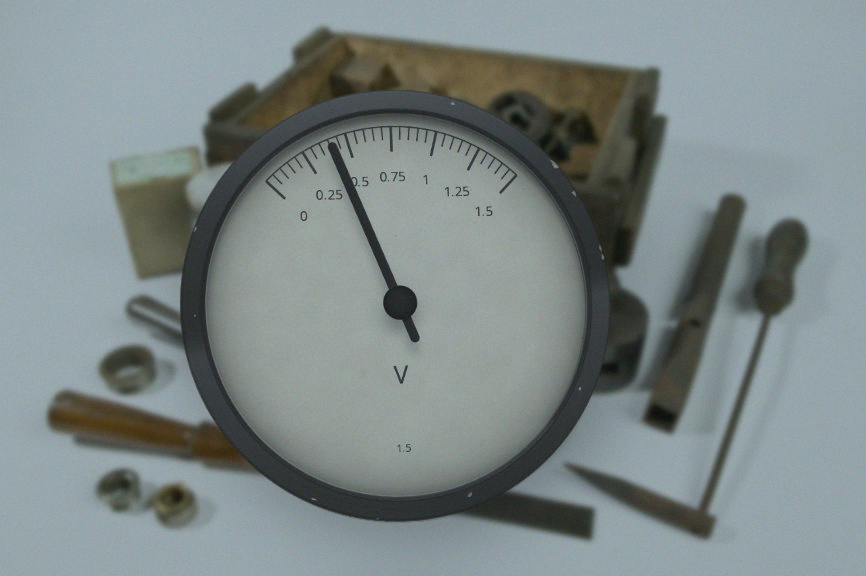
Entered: 0.4 V
